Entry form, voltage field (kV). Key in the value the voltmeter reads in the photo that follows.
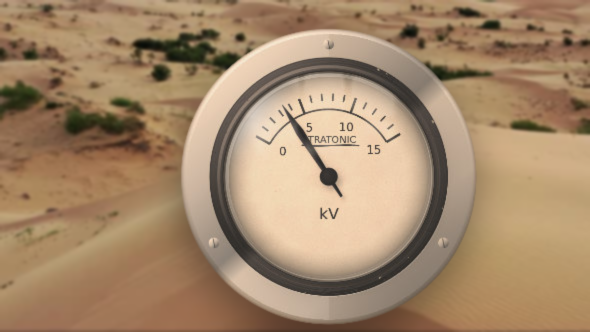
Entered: 3.5 kV
